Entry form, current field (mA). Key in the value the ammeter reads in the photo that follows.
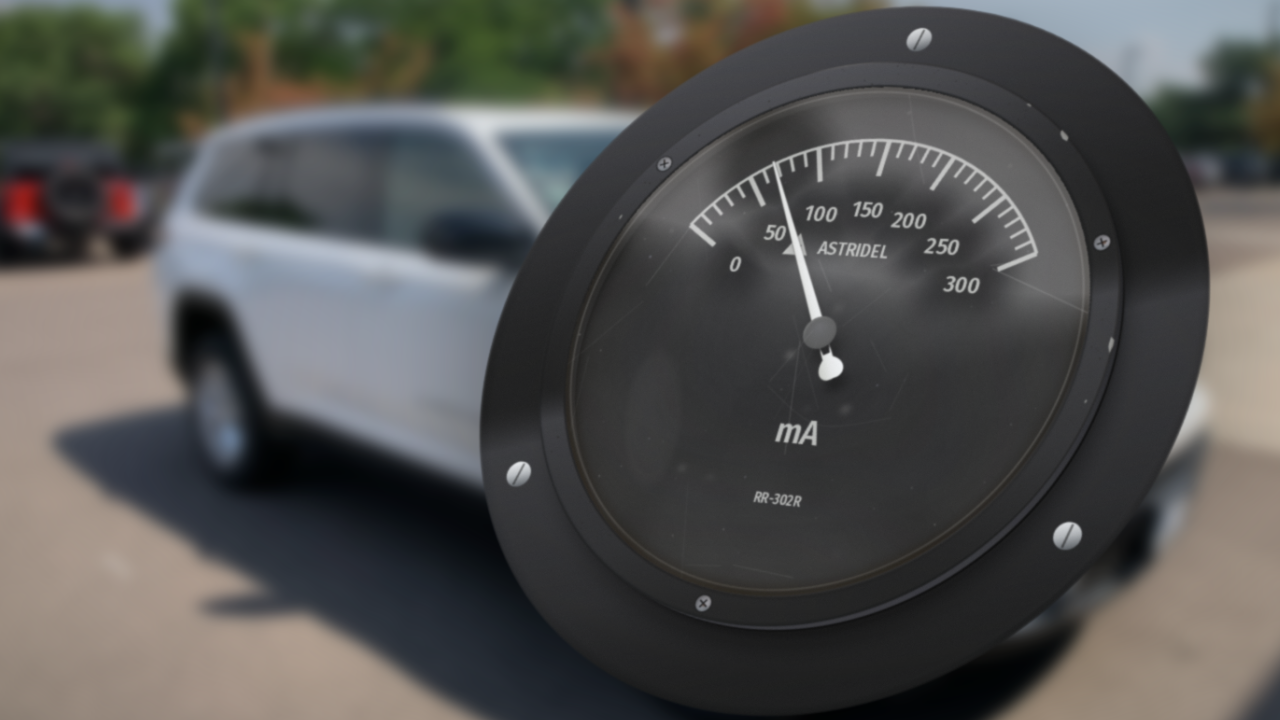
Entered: 70 mA
